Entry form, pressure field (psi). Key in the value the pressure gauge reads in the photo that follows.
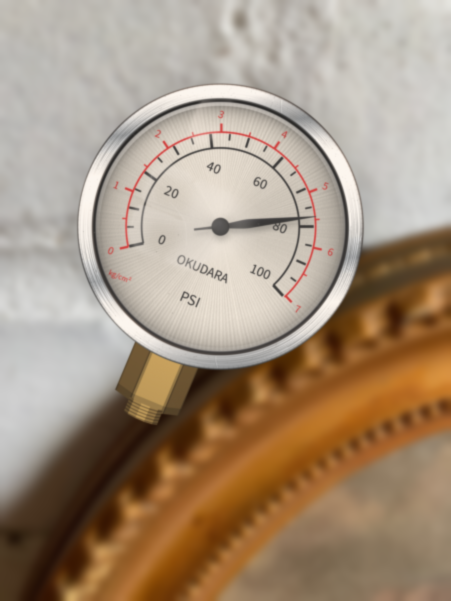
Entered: 77.5 psi
